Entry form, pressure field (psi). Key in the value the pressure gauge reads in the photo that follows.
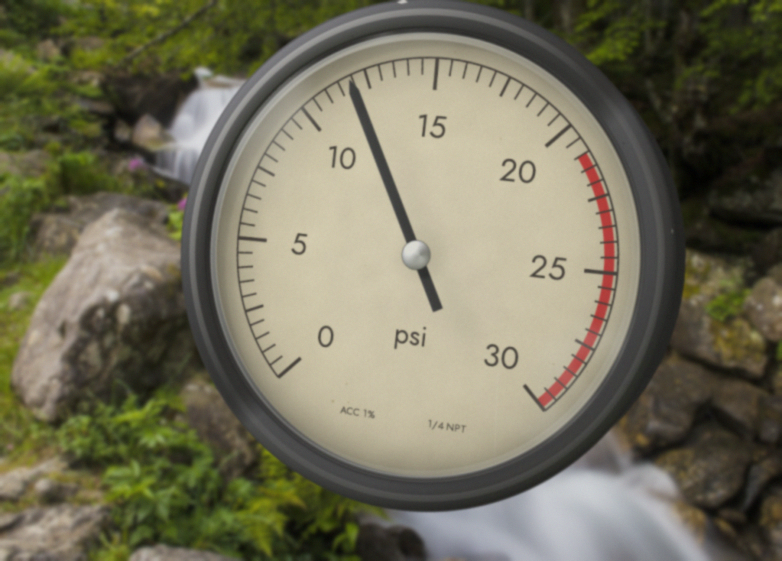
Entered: 12 psi
